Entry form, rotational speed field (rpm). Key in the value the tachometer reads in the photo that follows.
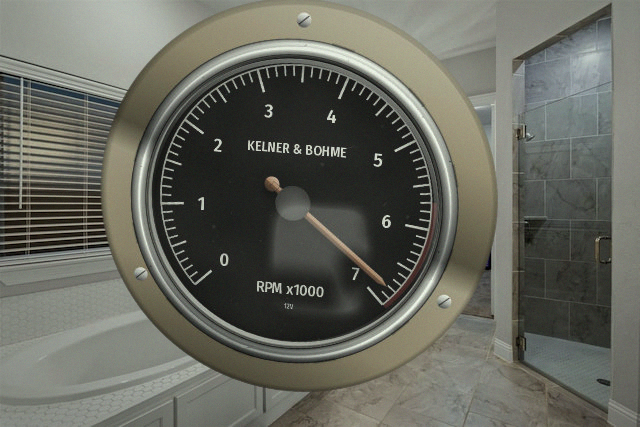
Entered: 6800 rpm
